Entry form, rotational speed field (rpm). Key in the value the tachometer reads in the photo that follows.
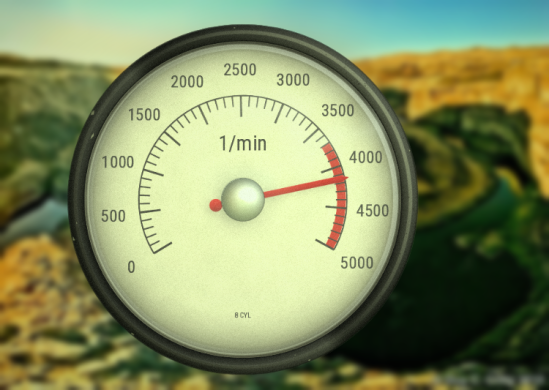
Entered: 4150 rpm
